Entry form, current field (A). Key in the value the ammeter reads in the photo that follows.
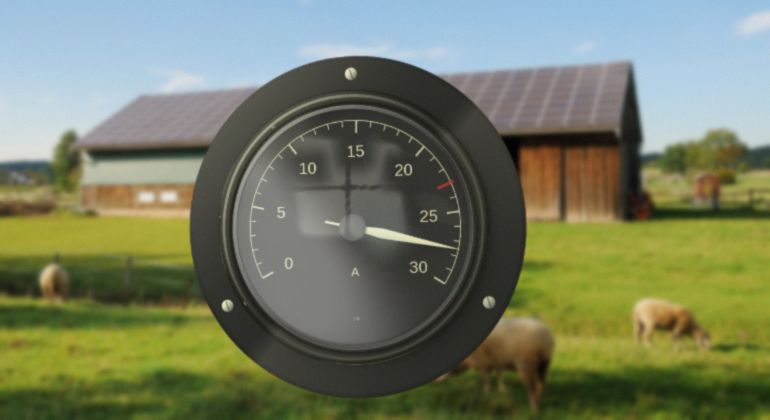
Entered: 27.5 A
